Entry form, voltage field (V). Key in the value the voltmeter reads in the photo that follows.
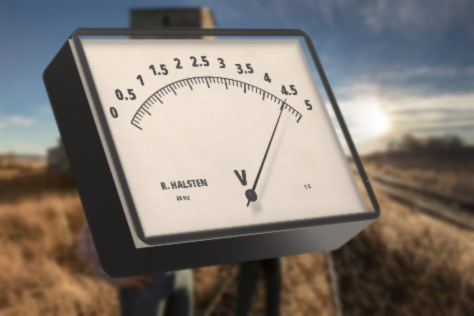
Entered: 4.5 V
